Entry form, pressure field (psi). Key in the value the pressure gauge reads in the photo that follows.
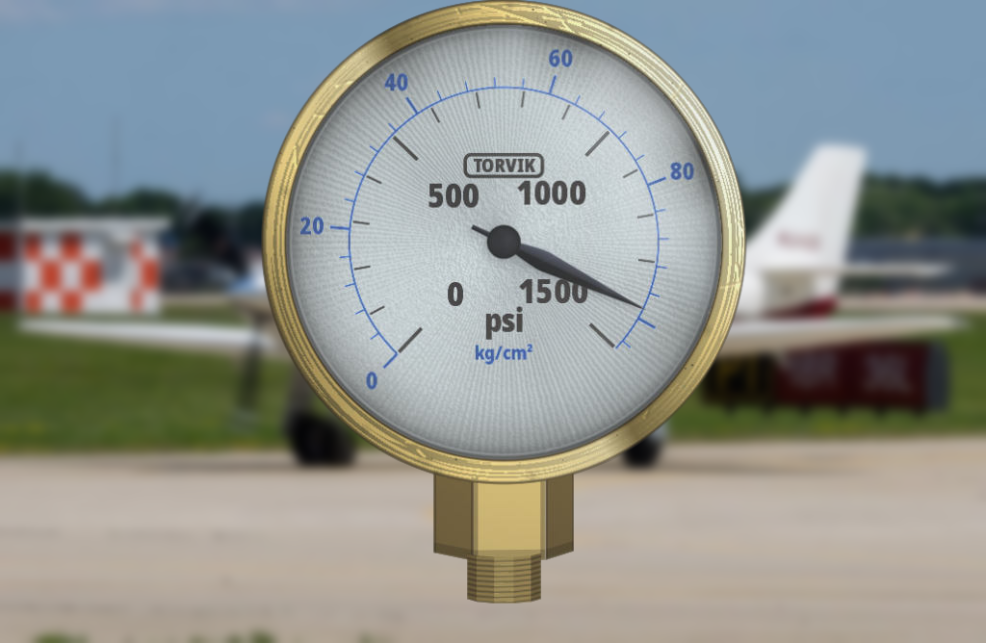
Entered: 1400 psi
